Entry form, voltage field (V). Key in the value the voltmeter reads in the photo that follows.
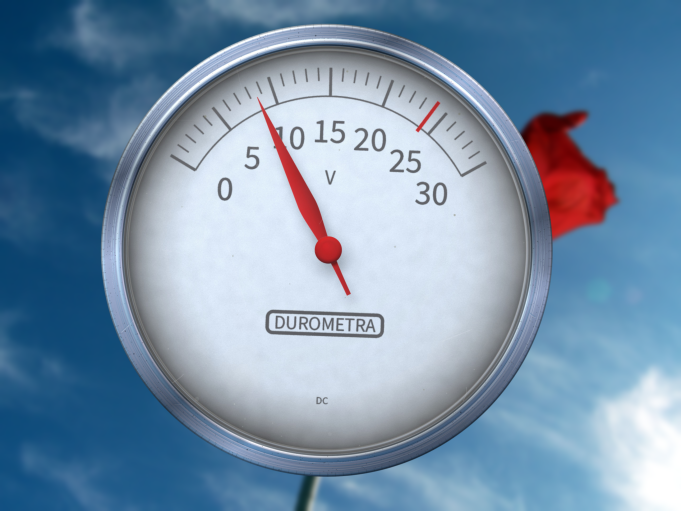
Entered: 8.5 V
